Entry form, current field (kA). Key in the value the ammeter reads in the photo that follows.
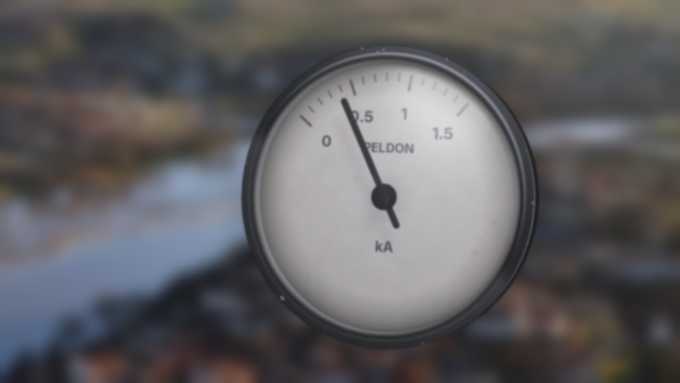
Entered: 0.4 kA
